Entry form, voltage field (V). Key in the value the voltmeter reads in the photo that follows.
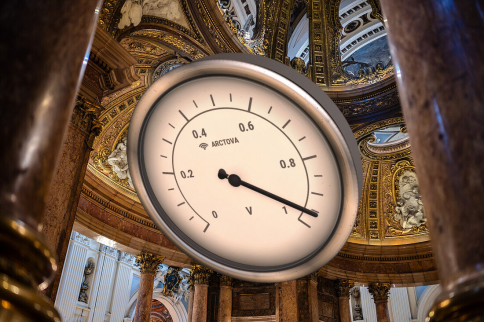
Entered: 0.95 V
